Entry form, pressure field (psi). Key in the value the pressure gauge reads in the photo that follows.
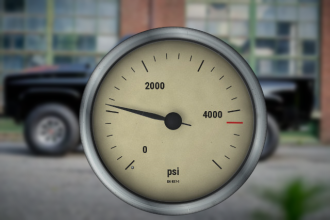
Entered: 1100 psi
